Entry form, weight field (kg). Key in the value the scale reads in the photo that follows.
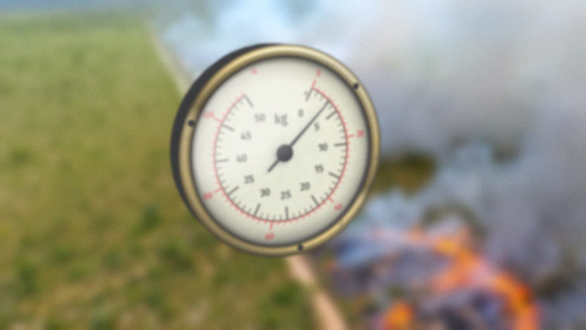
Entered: 3 kg
